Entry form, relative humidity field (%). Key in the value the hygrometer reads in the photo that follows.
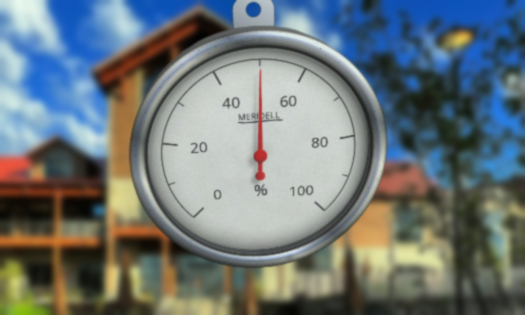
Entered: 50 %
